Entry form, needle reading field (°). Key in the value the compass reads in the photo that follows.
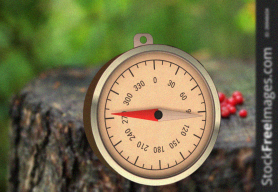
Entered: 275 °
